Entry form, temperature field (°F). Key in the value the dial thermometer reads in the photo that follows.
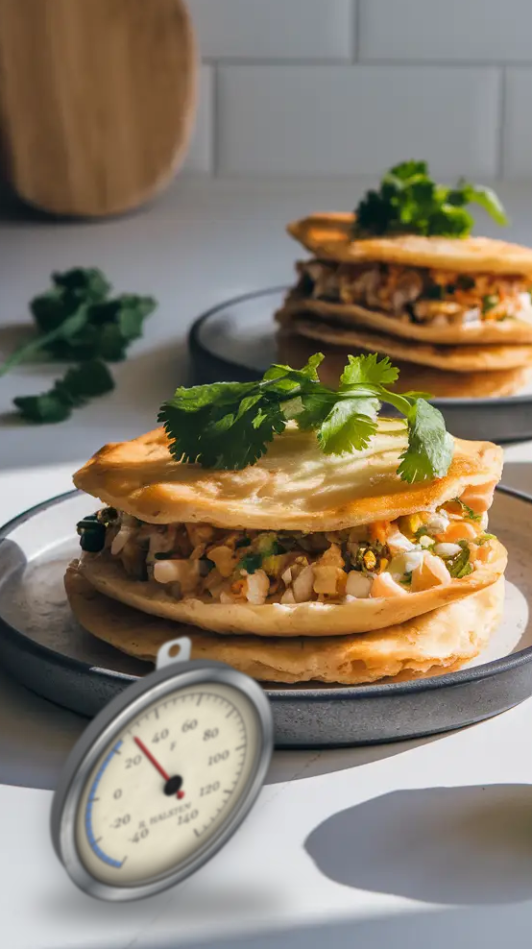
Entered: 28 °F
